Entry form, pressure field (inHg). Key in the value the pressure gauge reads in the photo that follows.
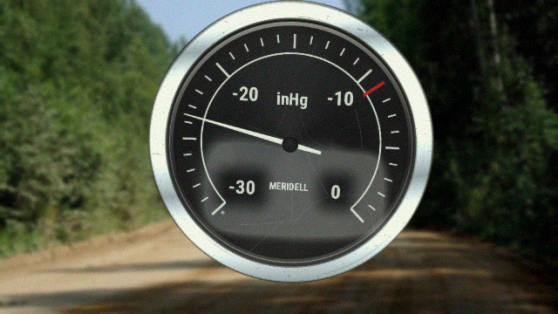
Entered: -23.5 inHg
